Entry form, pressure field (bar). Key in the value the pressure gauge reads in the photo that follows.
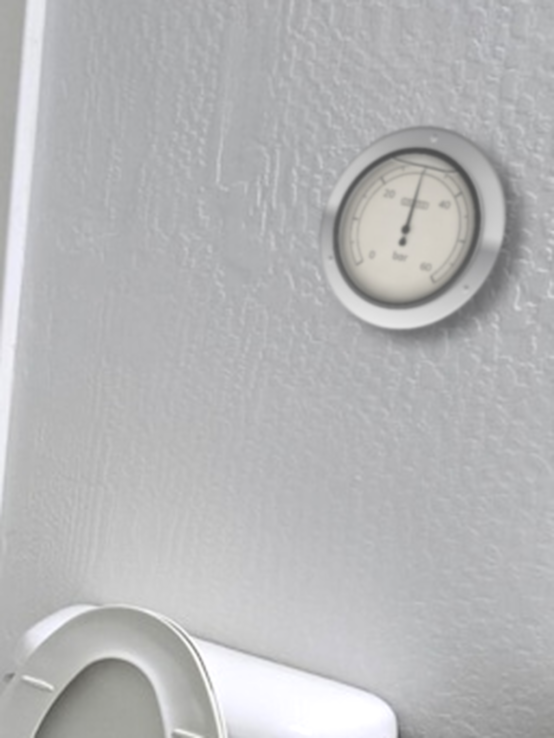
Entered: 30 bar
